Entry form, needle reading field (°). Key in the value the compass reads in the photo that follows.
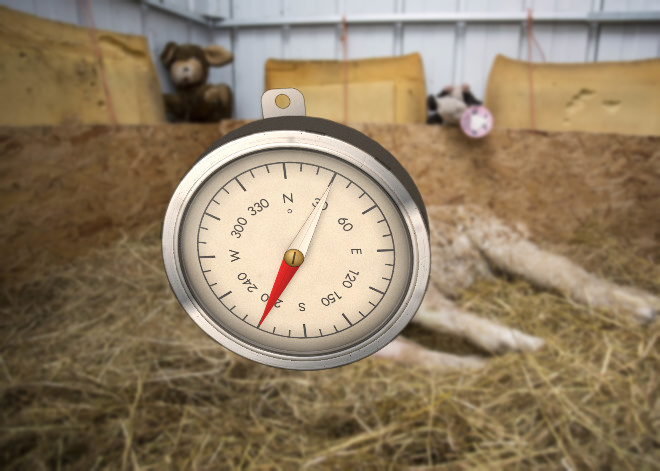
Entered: 210 °
